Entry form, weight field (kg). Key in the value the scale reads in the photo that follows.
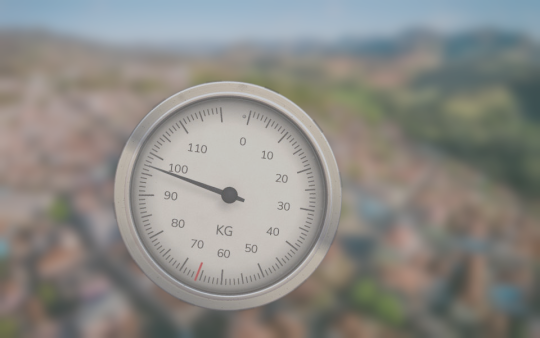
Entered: 97 kg
